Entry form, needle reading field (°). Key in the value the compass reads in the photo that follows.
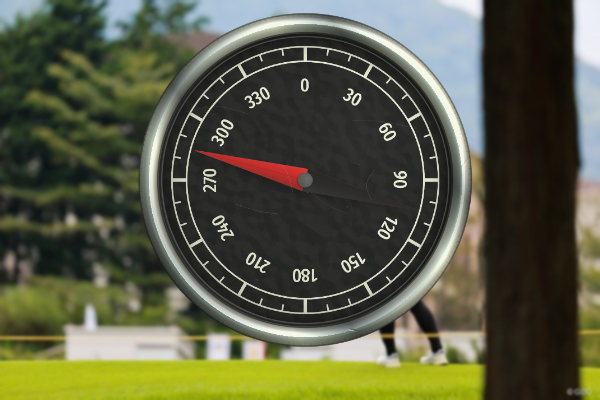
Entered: 285 °
